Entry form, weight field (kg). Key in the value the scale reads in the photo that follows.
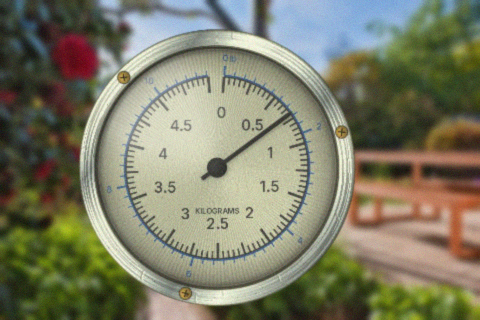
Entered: 0.7 kg
